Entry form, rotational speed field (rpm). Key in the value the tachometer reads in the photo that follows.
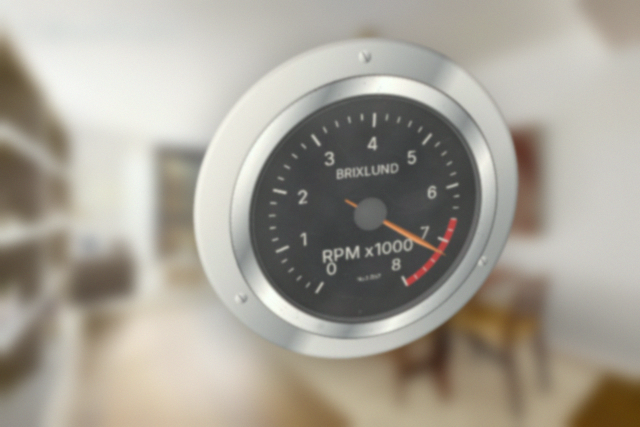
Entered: 7200 rpm
